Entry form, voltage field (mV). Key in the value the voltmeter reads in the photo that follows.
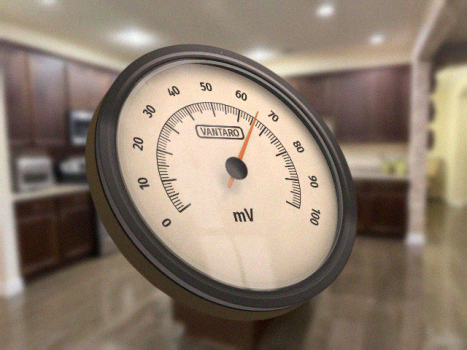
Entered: 65 mV
